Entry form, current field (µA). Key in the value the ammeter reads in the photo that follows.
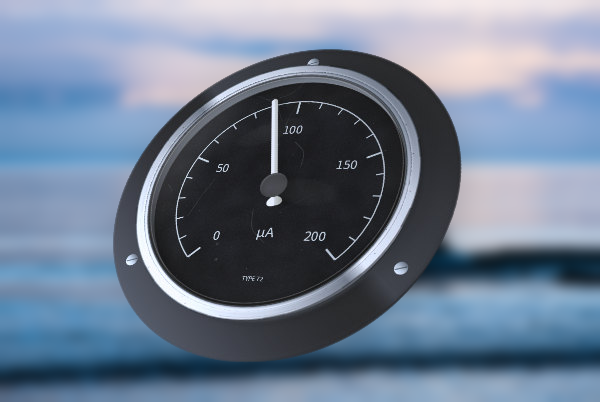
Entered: 90 µA
